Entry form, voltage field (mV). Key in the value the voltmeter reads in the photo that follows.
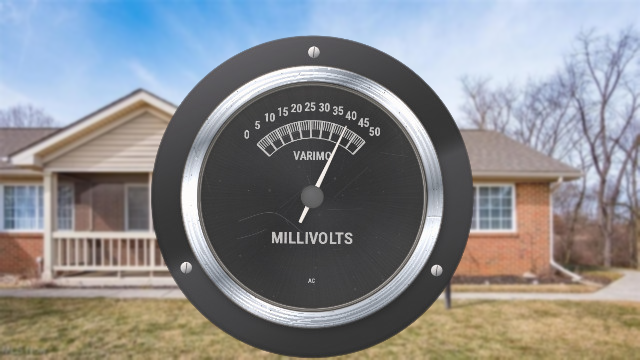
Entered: 40 mV
